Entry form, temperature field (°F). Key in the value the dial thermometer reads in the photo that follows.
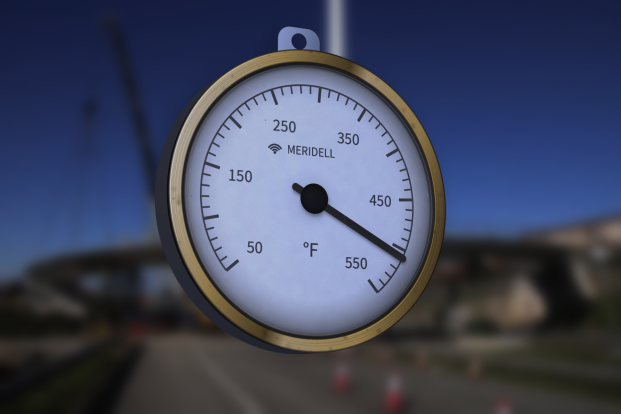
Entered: 510 °F
